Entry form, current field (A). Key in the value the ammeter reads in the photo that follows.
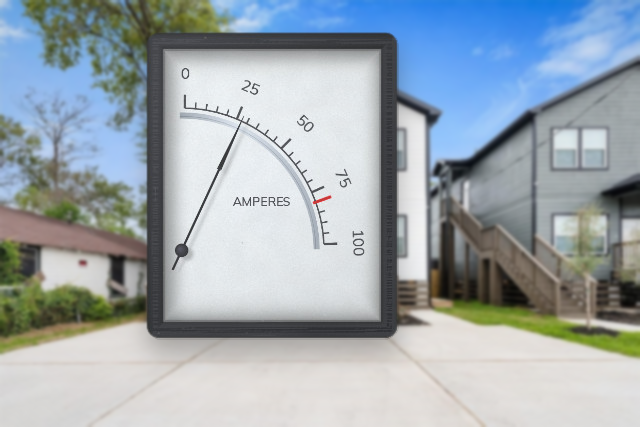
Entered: 27.5 A
